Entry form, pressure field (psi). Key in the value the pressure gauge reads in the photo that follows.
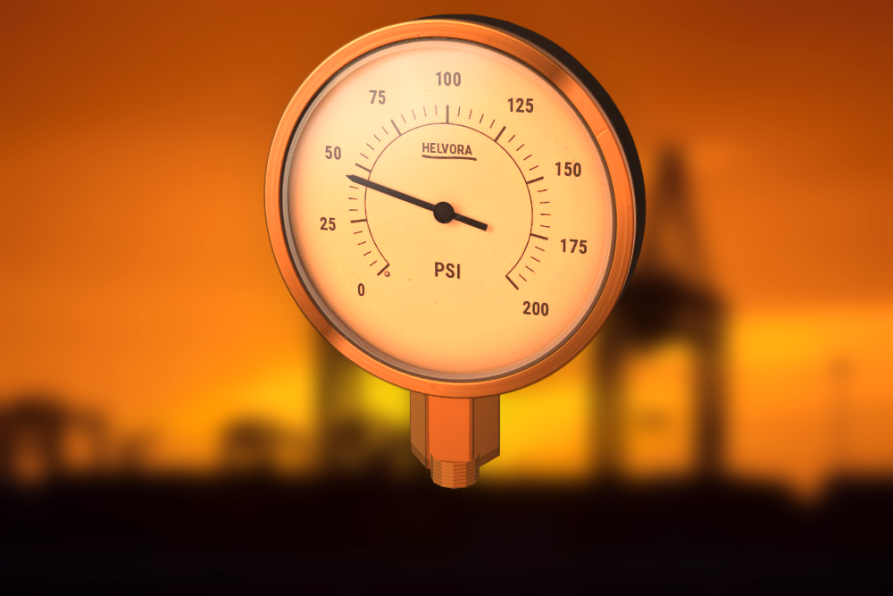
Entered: 45 psi
